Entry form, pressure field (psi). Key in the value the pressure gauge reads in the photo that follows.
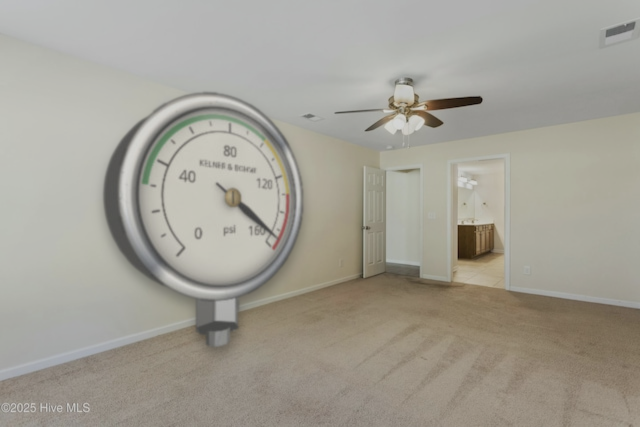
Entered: 155 psi
